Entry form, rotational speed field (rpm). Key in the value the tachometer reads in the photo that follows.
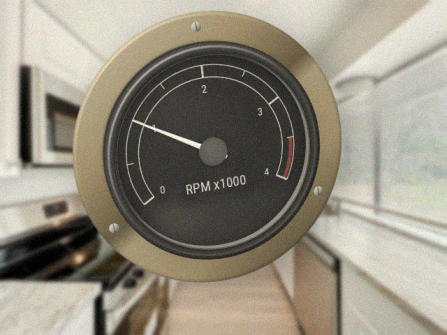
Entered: 1000 rpm
